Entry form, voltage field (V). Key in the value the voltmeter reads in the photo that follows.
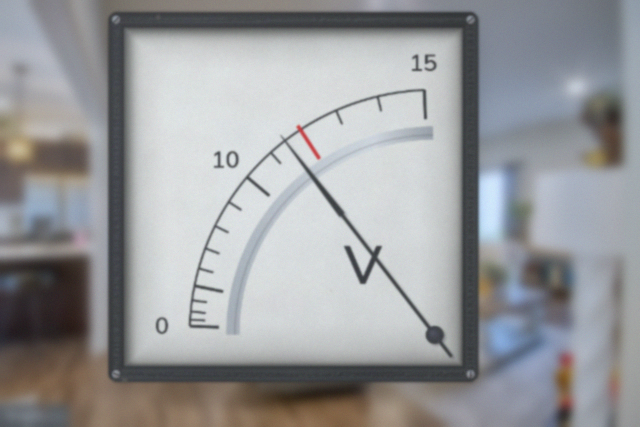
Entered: 11.5 V
